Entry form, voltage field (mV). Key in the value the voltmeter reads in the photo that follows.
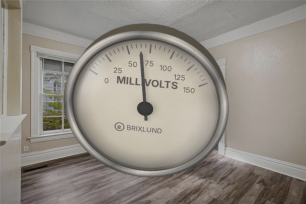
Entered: 65 mV
